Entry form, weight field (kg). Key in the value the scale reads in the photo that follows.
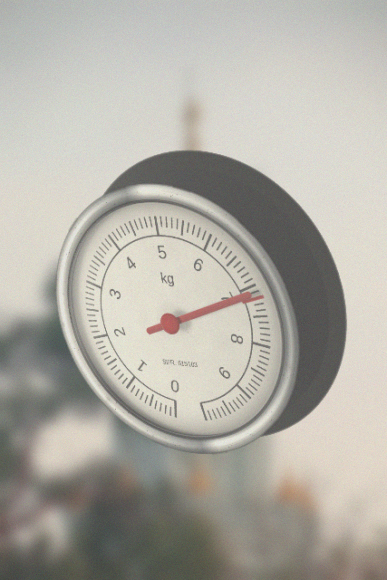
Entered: 7.1 kg
